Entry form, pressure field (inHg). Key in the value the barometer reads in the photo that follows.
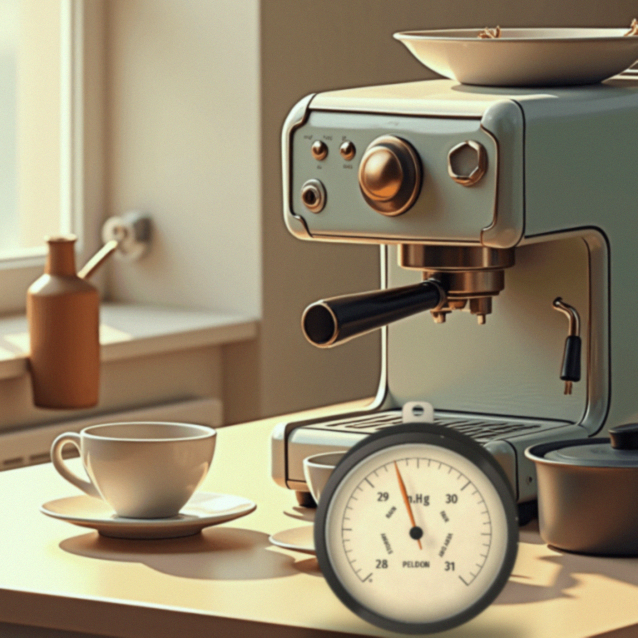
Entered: 29.3 inHg
